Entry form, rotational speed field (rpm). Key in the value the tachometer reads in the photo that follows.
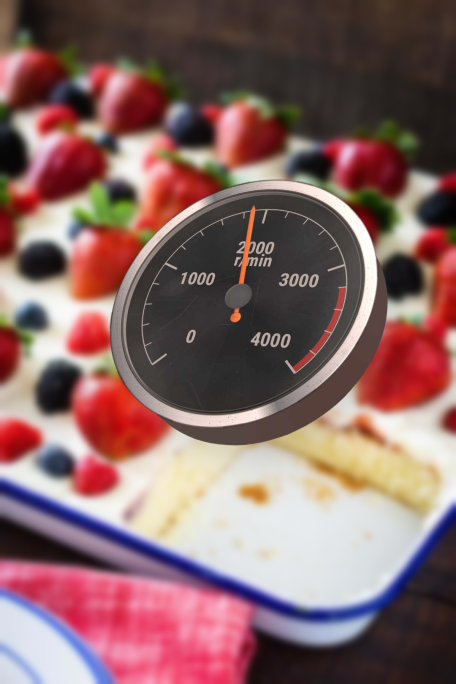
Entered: 1900 rpm
